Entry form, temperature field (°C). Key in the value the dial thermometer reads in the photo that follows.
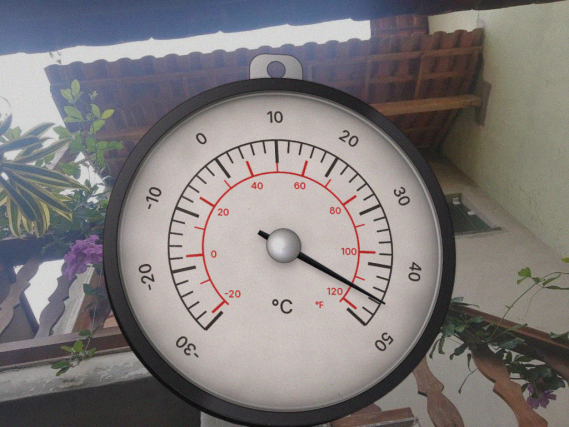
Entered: 46 °C
